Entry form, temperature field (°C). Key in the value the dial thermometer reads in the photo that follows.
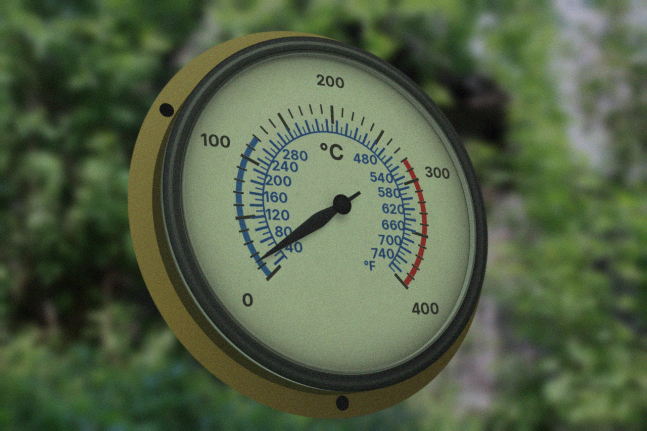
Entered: 15 °C
